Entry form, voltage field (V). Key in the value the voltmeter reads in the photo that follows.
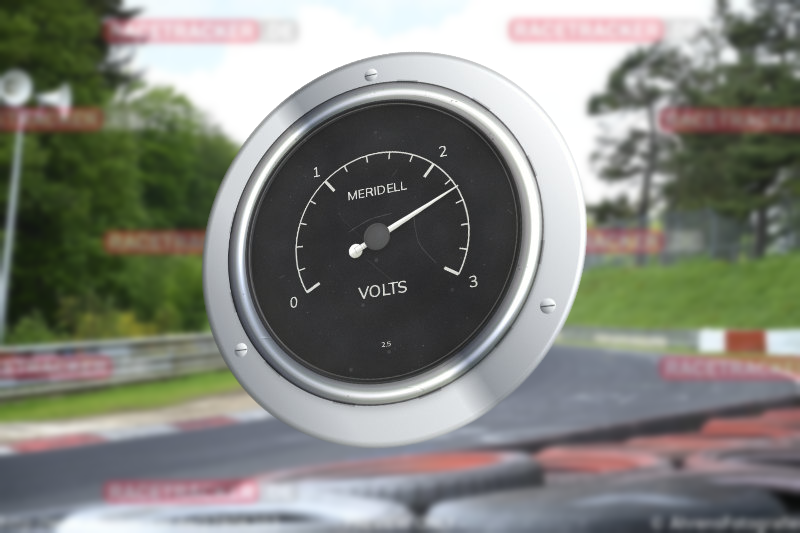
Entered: 2.3 V
